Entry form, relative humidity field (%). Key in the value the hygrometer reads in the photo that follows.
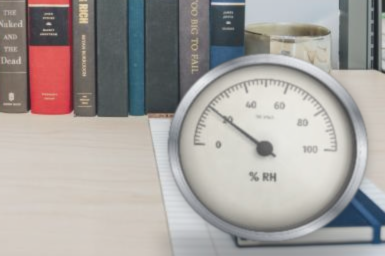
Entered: 20 %
